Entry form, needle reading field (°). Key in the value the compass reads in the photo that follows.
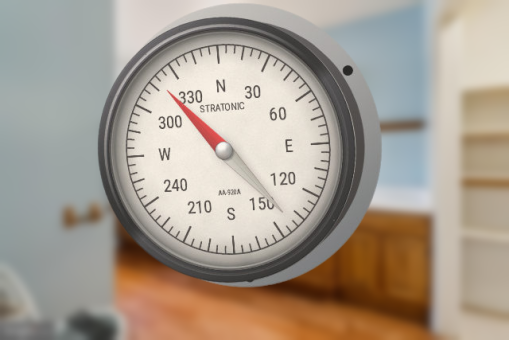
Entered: 320 °
